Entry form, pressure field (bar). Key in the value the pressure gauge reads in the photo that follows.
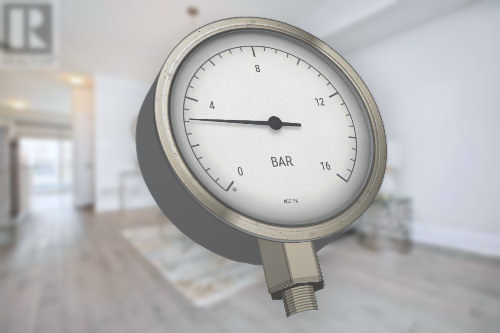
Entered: 3 bar
